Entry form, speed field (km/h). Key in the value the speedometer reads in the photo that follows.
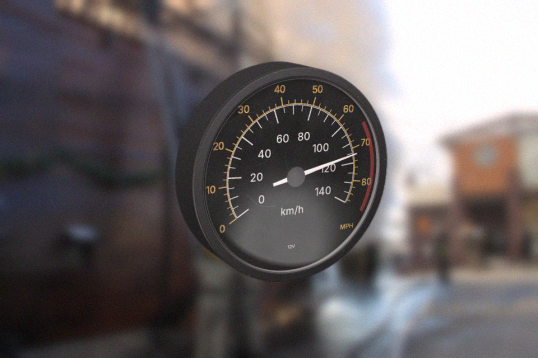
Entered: 115 km/h
